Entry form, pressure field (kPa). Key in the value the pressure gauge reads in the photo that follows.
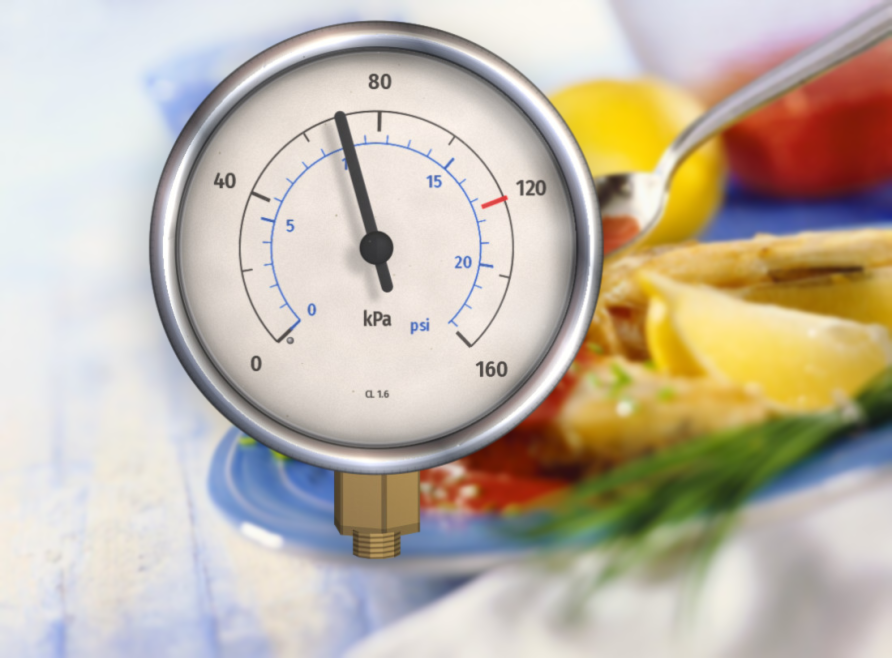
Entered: 70 kPa
